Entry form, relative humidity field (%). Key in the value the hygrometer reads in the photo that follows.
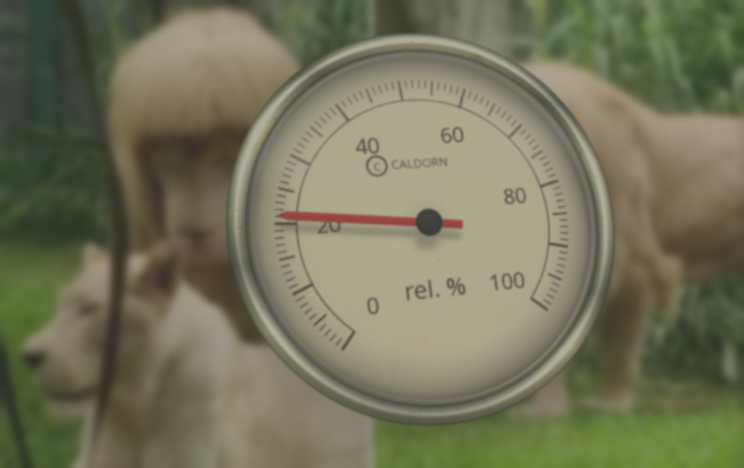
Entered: 21 %
